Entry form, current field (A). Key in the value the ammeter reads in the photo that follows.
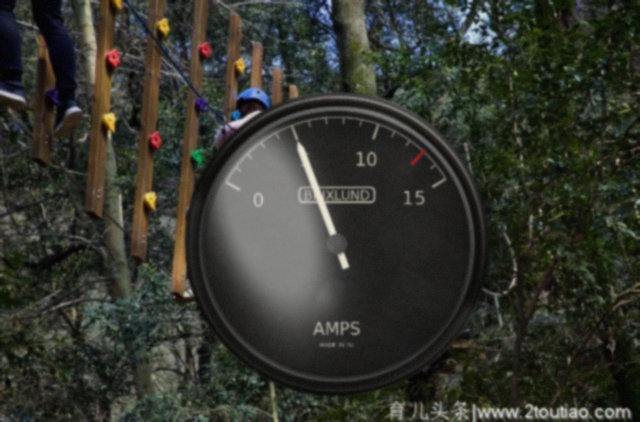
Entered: 5 A
